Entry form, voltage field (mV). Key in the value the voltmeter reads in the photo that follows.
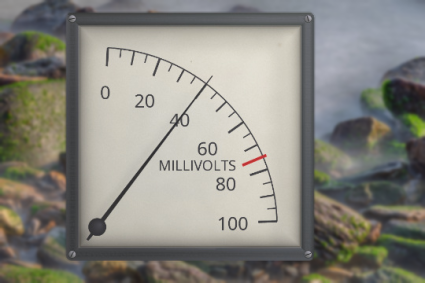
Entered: 40 mV
